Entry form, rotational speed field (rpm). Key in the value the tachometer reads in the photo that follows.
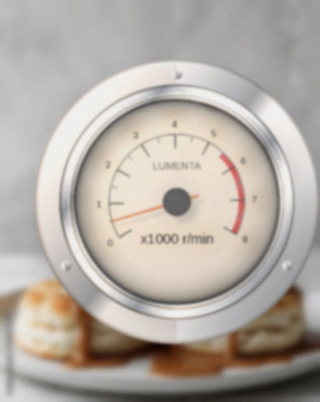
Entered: 500 rpm
